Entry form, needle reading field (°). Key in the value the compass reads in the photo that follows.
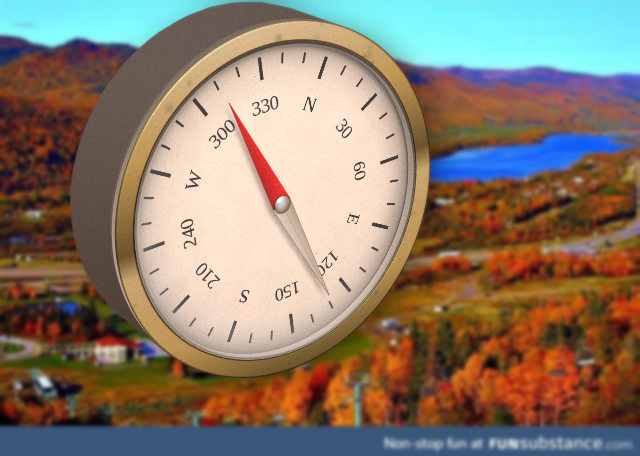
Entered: 310 °
